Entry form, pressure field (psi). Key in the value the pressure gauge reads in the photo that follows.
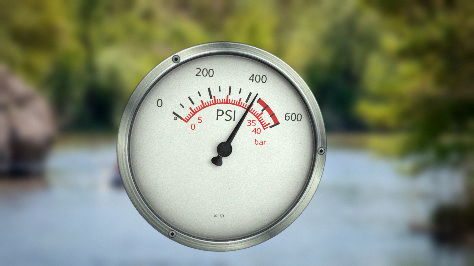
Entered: 425 psi
